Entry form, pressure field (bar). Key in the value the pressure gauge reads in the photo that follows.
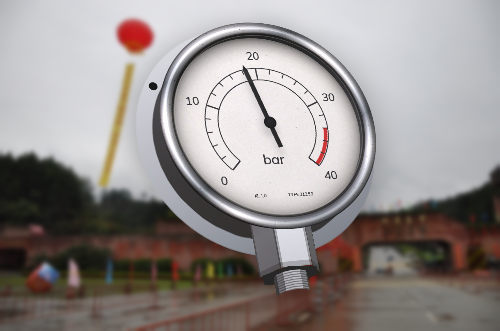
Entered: 18 bar
